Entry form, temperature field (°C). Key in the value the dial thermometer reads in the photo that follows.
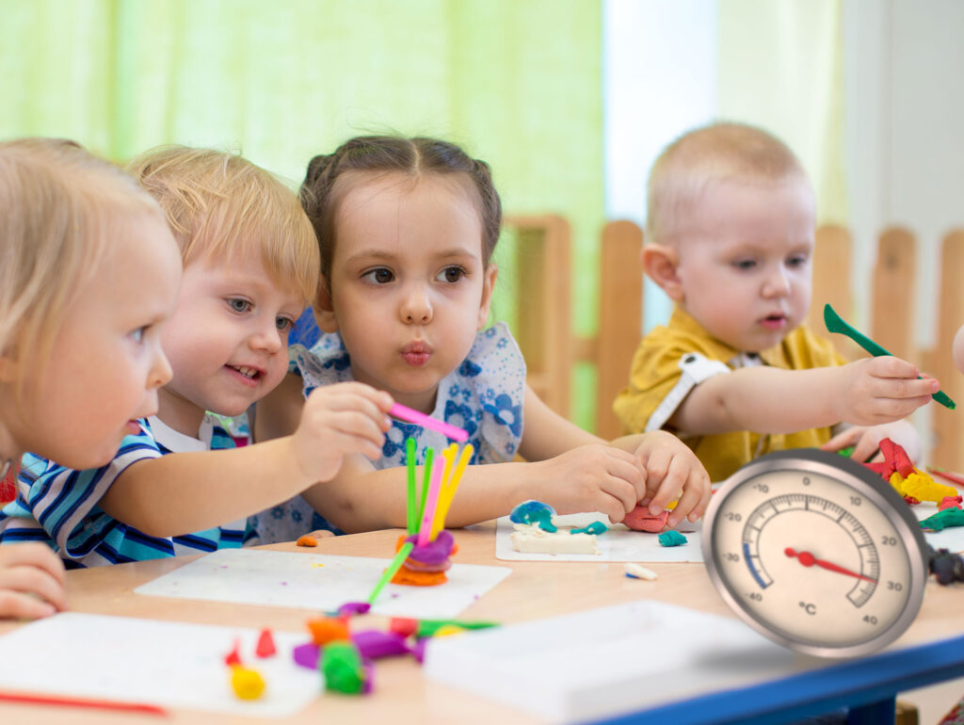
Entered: 30 °C
